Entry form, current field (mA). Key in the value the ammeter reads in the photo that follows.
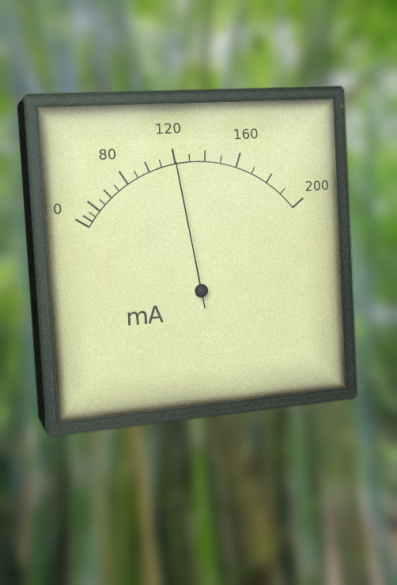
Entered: 120 mA
